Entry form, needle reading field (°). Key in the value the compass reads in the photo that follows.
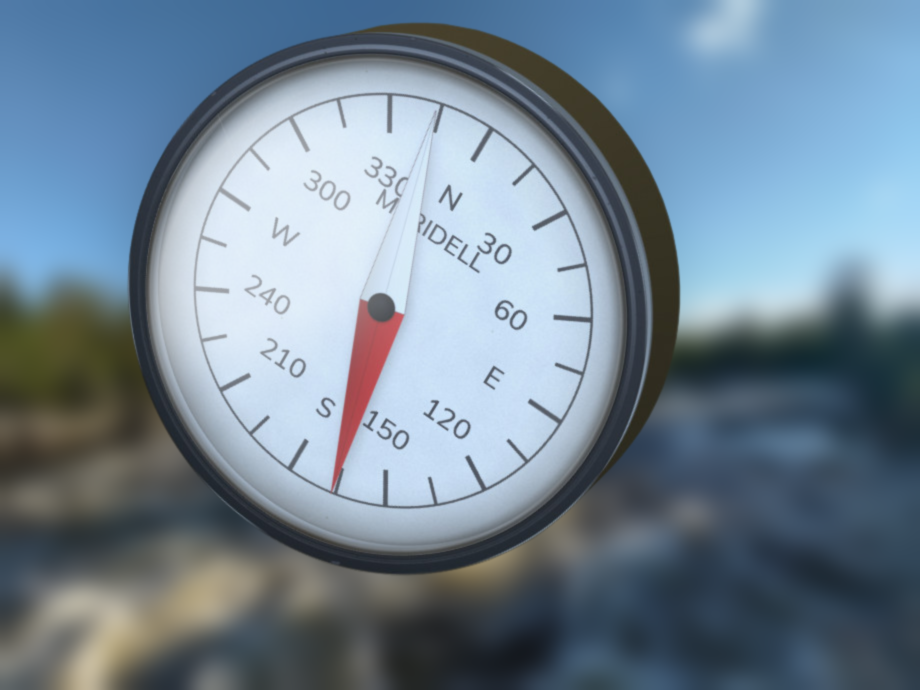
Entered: 165 °
